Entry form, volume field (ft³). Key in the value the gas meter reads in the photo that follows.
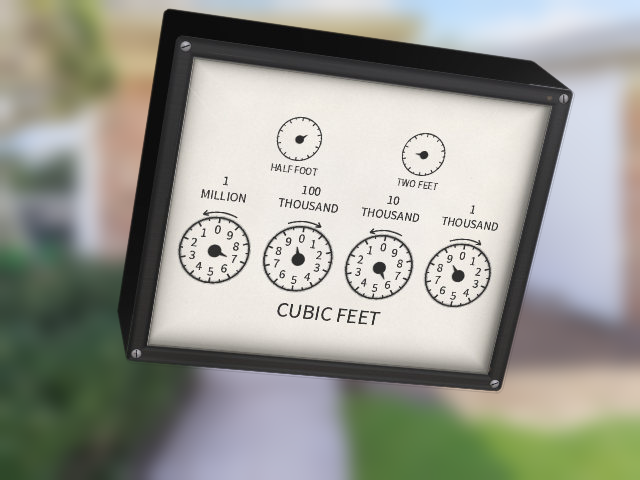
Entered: 695900 ft³
